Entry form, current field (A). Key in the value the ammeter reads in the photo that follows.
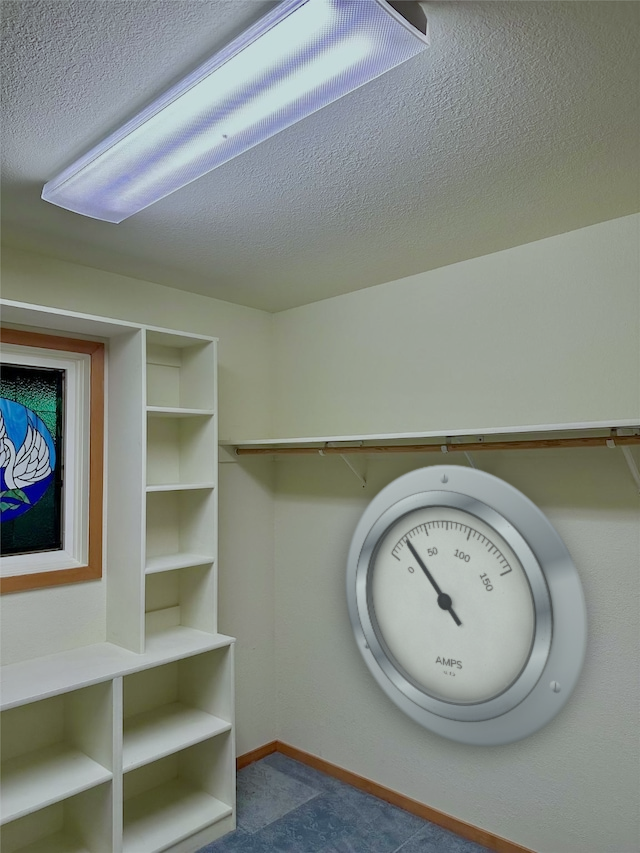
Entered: 25 A
